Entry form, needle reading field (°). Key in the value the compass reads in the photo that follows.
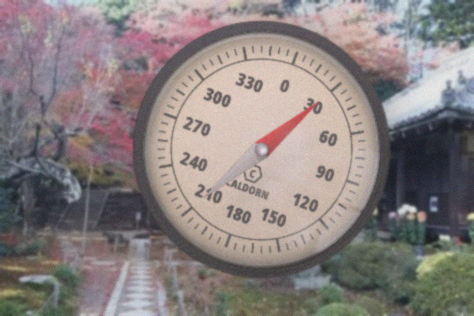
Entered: 30 °
